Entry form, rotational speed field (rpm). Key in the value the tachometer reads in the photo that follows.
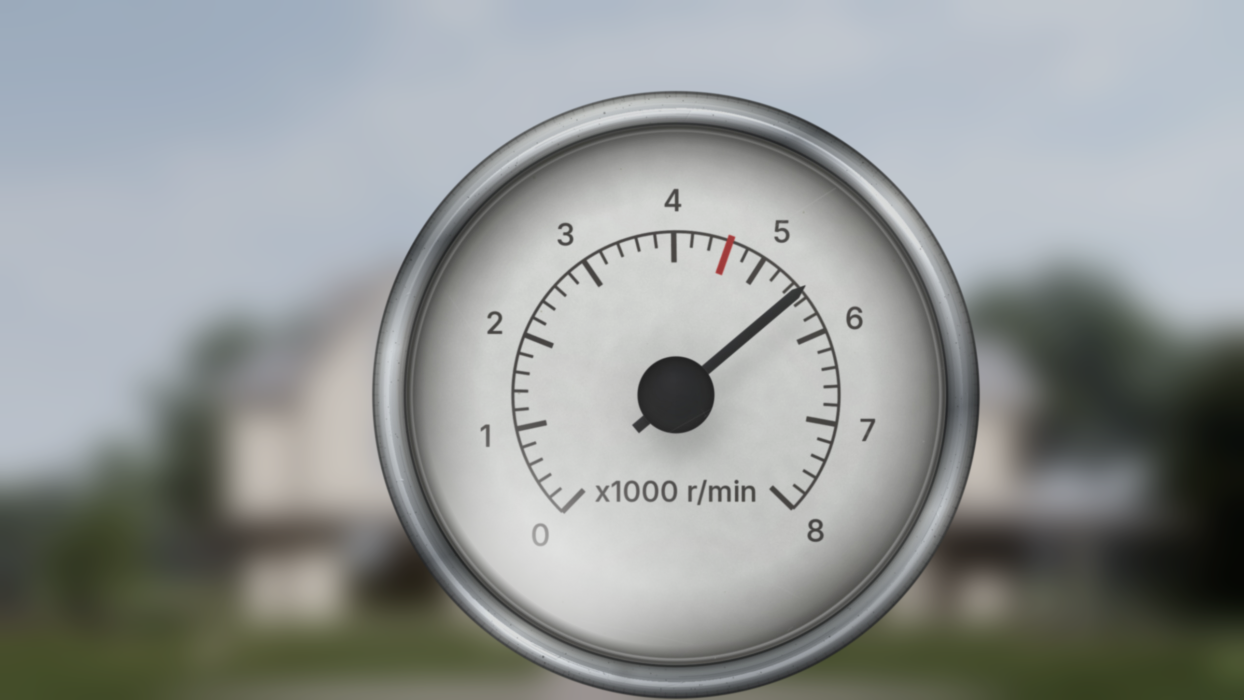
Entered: 5500 rpm
